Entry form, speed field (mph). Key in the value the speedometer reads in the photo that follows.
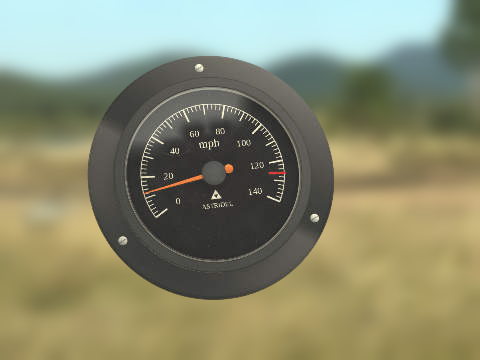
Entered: 12 mph
